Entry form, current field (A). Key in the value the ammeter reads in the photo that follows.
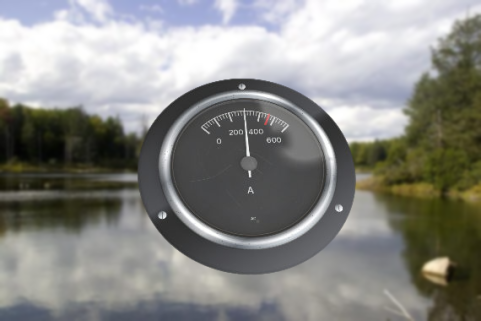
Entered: 300 A
